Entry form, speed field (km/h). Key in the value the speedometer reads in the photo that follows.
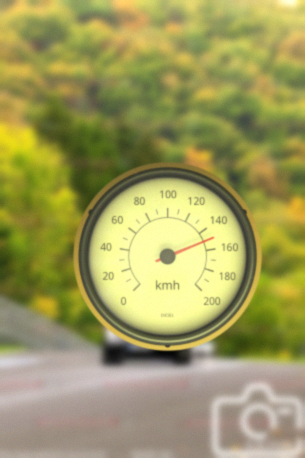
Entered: 150 km/h
